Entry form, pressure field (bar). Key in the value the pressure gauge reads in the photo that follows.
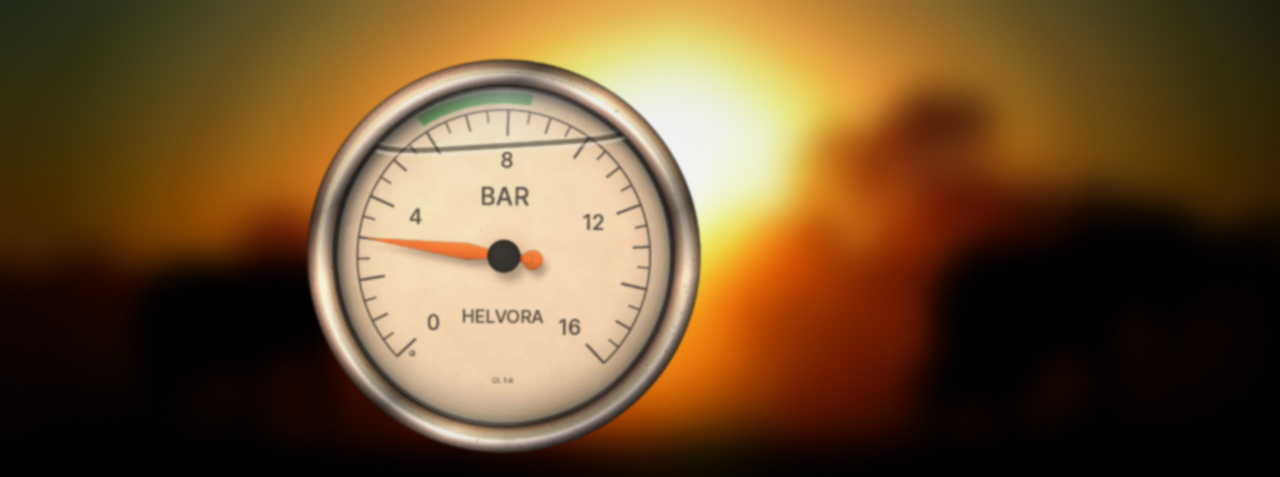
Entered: 3 bar
